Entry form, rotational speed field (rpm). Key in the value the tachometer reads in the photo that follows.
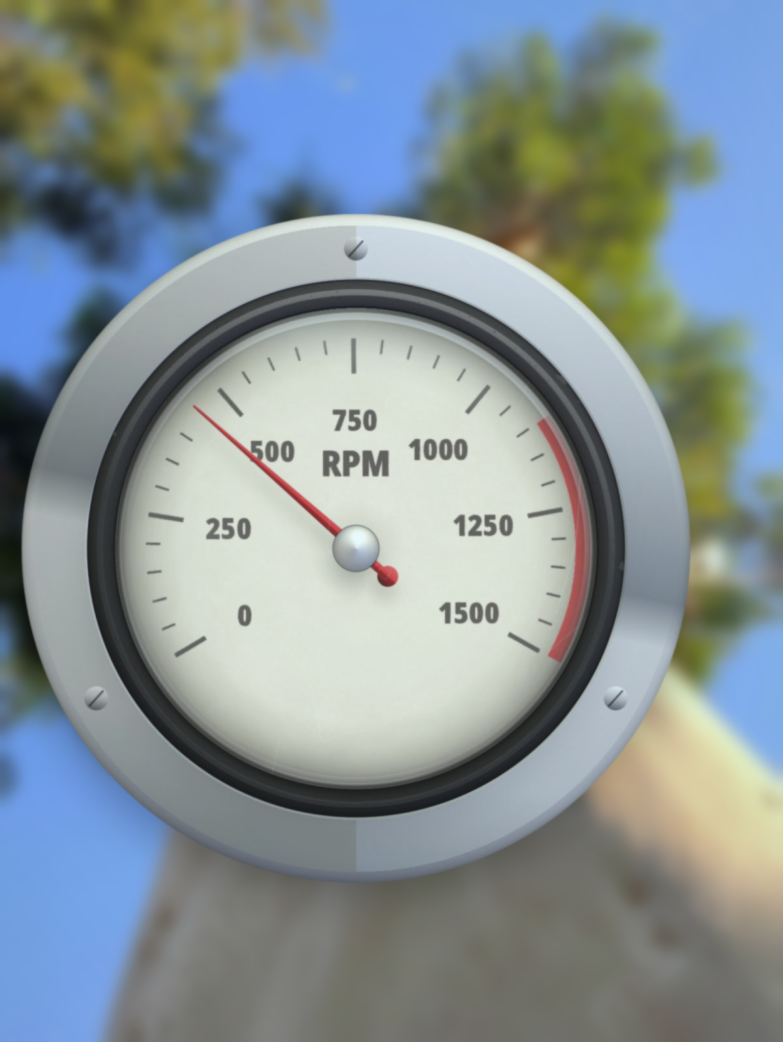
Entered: 450 rpm
